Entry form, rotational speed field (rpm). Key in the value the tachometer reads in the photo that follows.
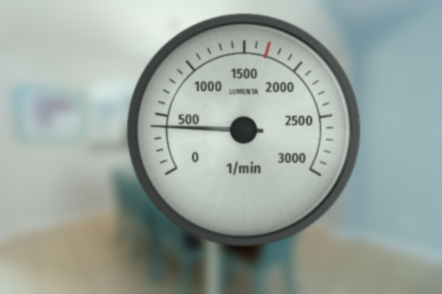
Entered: 400 rpm
